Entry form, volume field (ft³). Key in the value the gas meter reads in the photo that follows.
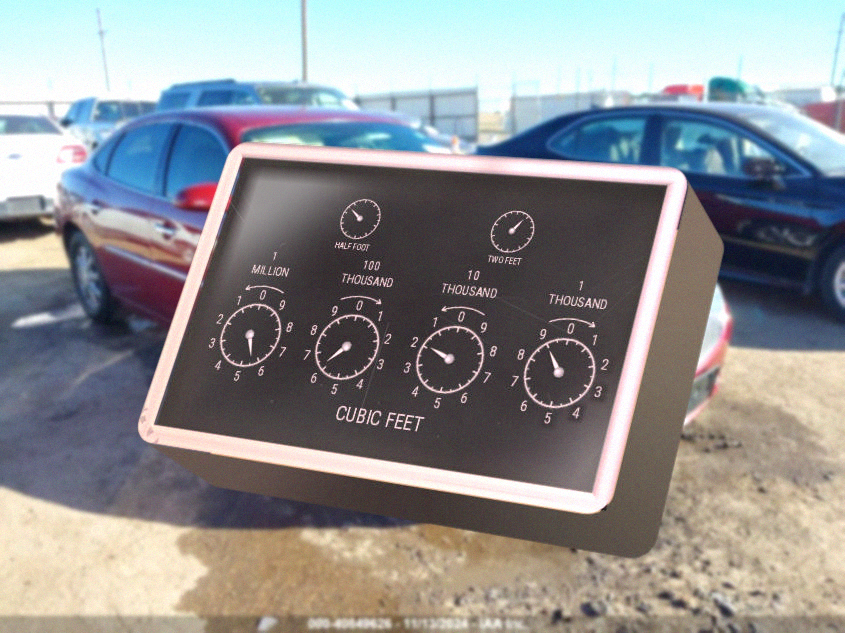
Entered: 561900 ft³
